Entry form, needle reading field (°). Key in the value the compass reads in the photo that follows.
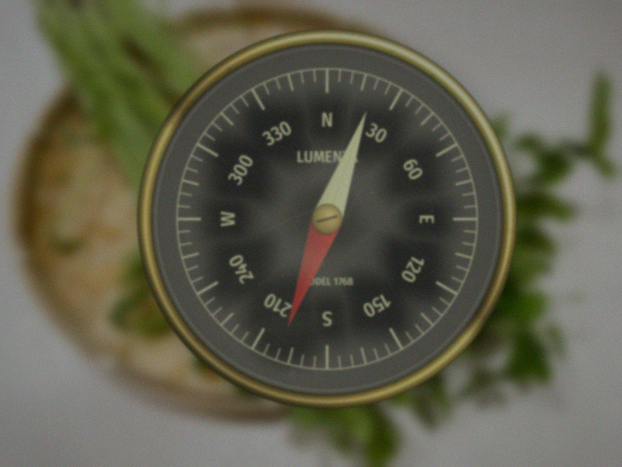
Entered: 200 °
